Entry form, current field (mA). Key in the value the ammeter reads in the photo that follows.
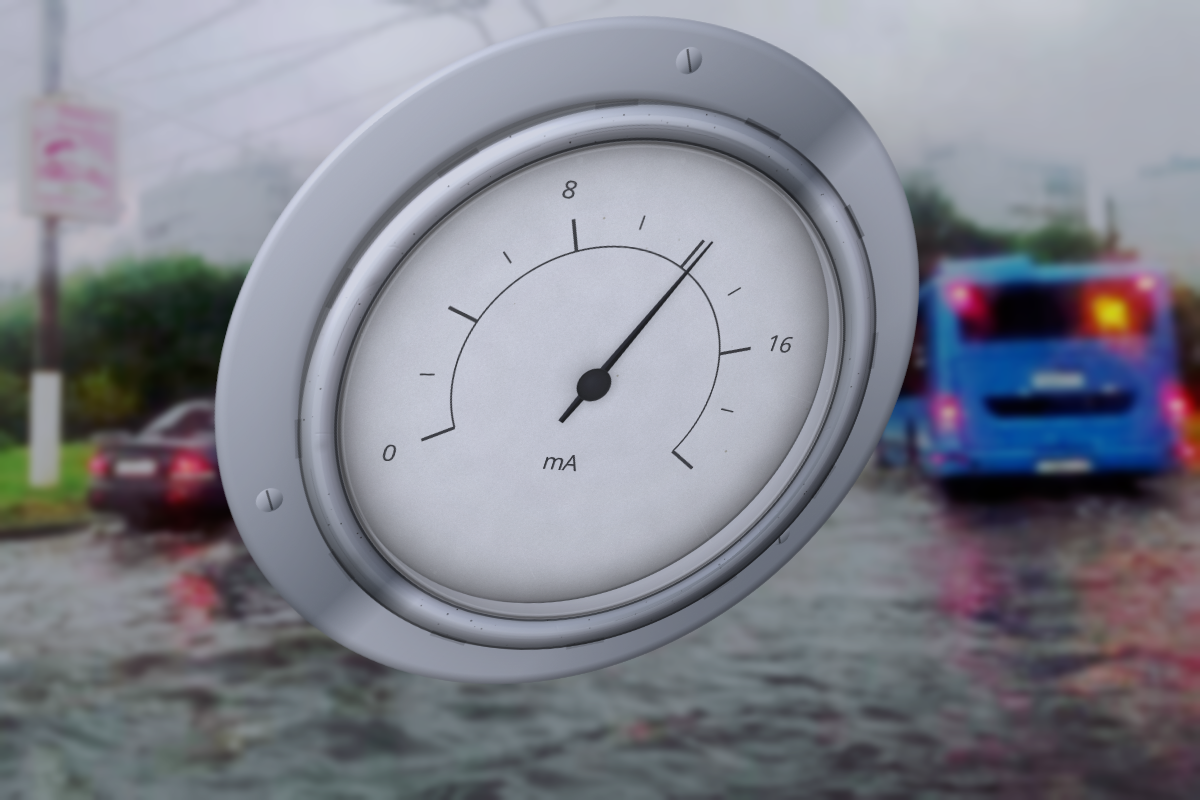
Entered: 12 mA
